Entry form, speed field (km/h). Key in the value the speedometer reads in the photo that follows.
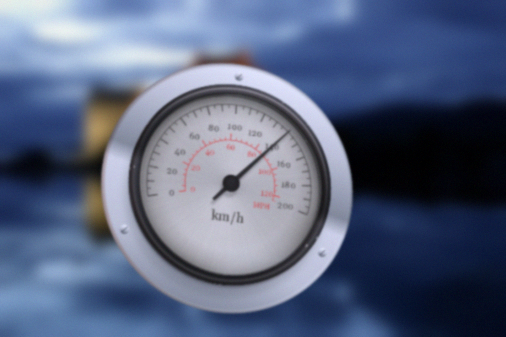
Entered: 140 km/h
